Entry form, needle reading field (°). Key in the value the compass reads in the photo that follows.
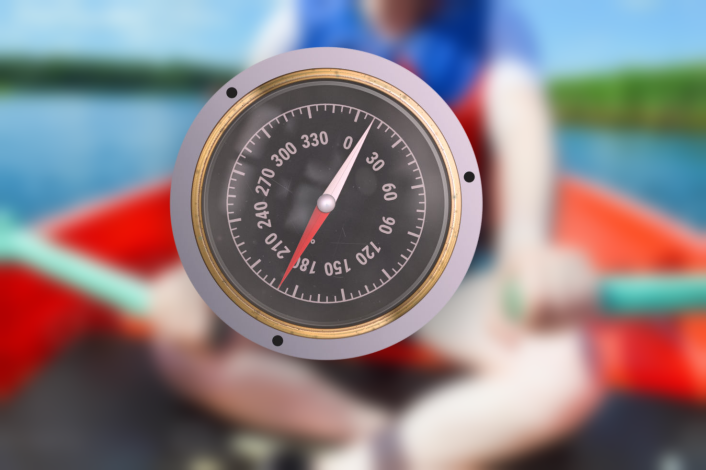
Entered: 190 °
